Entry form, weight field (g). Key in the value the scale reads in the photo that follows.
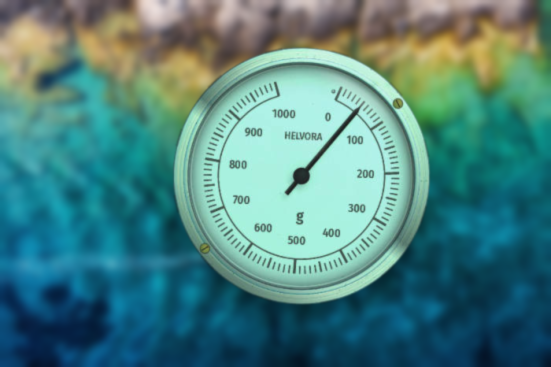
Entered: 50 g
